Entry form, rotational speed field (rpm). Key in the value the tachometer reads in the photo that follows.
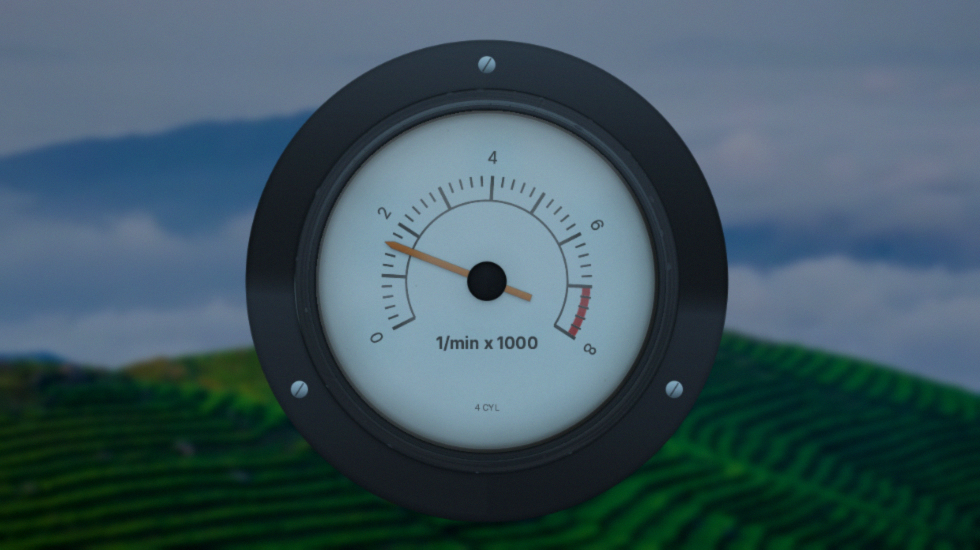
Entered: 1600 rpm
